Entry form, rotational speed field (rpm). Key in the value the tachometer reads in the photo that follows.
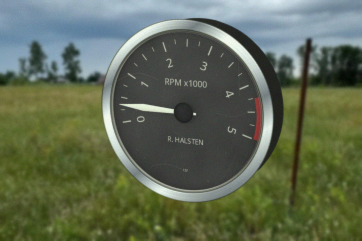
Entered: 375 rpm
